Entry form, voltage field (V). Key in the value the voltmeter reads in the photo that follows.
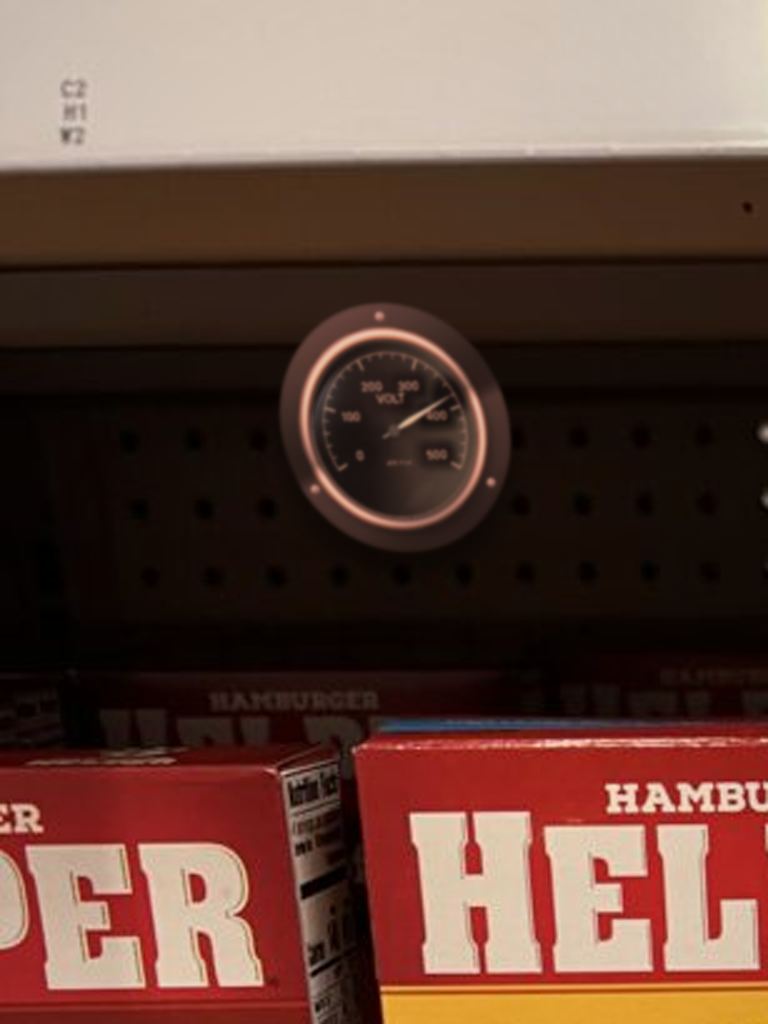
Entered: 380 V
